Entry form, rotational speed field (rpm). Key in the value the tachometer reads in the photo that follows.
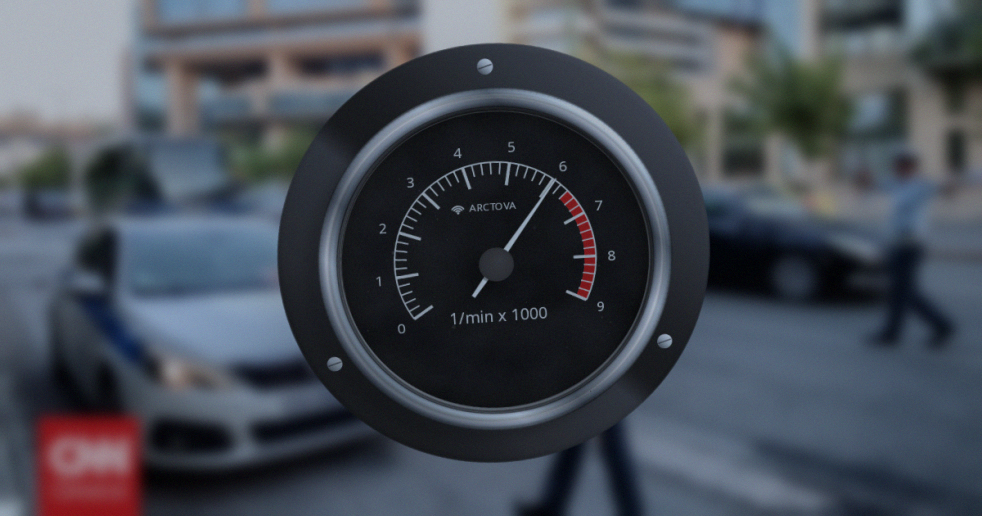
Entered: 6000 rpm
